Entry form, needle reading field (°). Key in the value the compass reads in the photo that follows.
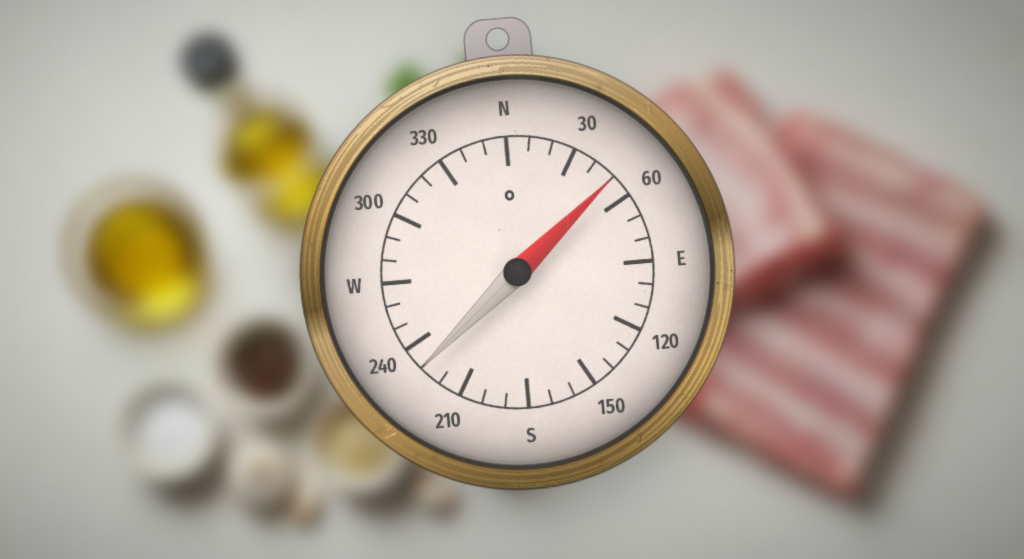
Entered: 50 °
